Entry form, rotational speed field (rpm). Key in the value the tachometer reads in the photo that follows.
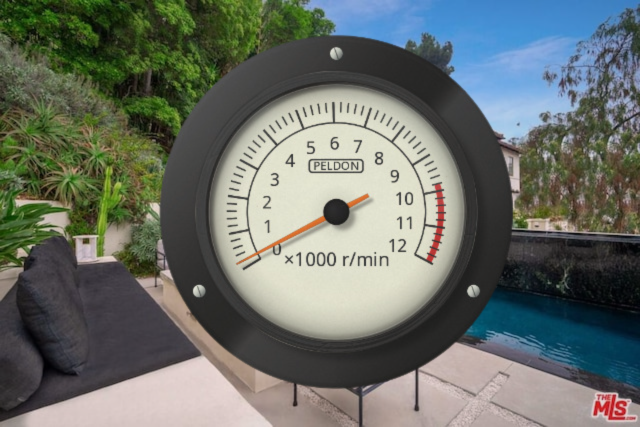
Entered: 200 rpm
